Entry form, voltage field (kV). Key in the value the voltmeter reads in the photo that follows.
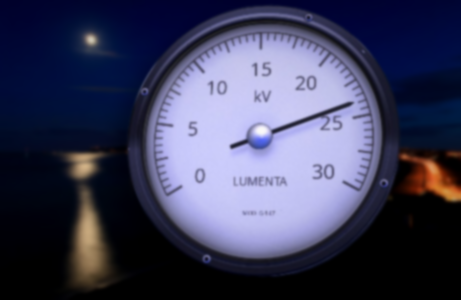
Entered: 24 kV
